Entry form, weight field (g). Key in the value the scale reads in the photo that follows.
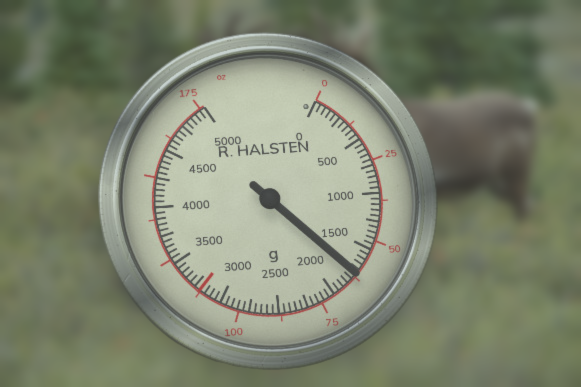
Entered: 1750 g
